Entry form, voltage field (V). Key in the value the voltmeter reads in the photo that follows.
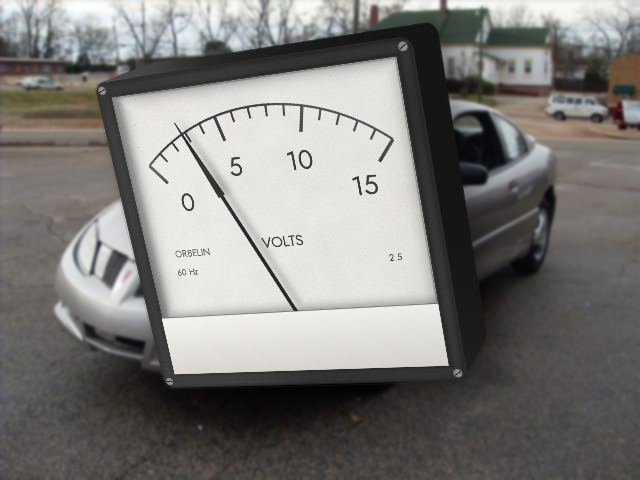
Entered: 3 V
